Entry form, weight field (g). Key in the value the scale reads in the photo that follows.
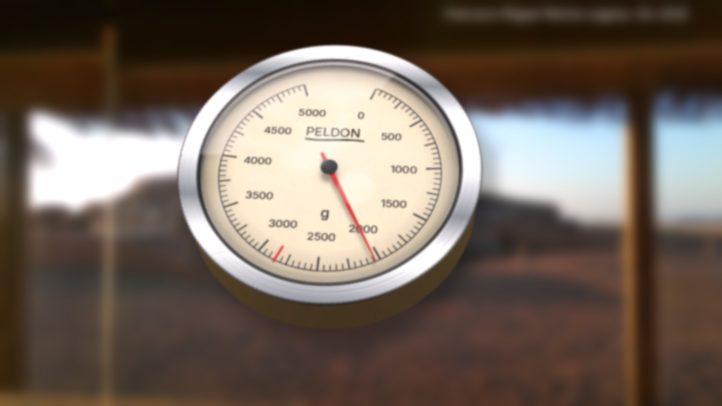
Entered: 2050 g
